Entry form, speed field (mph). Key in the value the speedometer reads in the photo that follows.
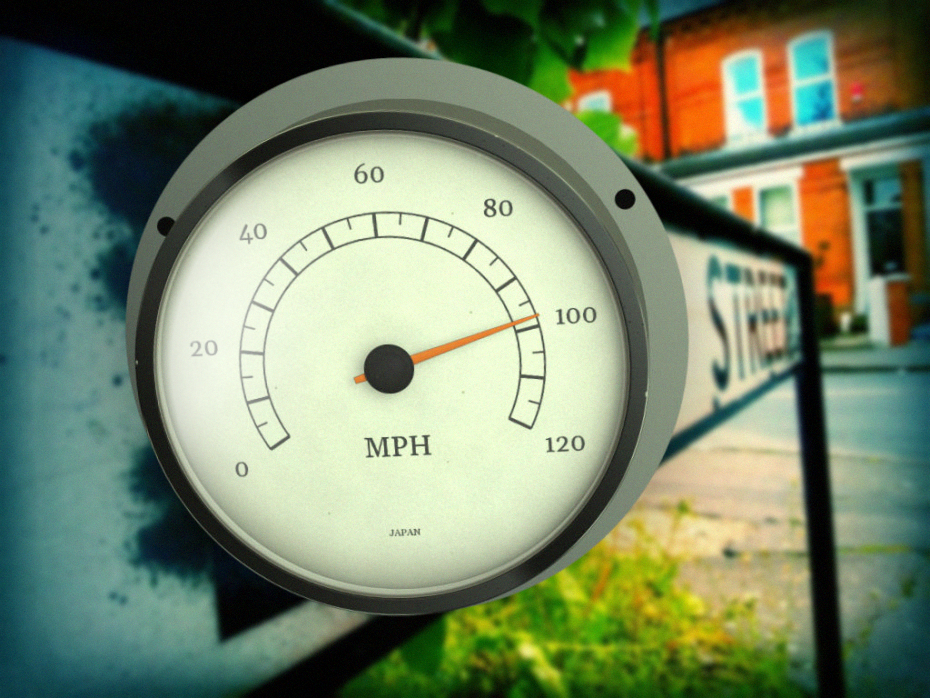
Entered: 97.5 mph
